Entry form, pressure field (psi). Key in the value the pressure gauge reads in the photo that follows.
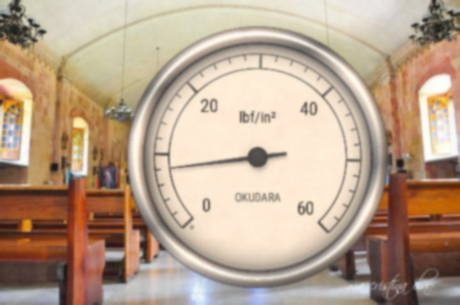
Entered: 8 psi
